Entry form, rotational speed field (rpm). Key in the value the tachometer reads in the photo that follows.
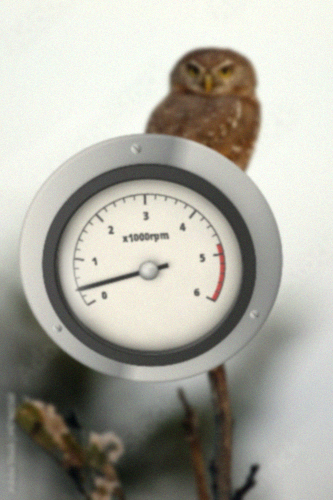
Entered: 400 rpm
